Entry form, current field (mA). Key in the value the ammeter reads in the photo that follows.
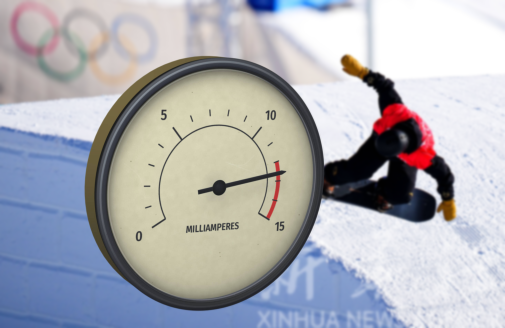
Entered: 12.5 mA
